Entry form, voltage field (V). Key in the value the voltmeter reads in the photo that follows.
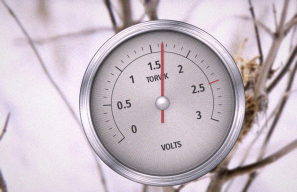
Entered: 1.65 V
